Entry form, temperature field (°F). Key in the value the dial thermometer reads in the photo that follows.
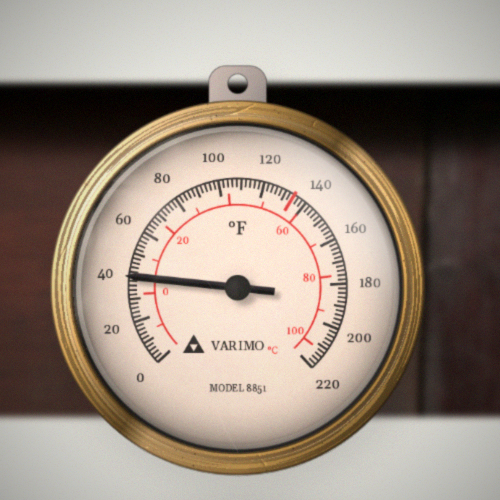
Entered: 40 °F
